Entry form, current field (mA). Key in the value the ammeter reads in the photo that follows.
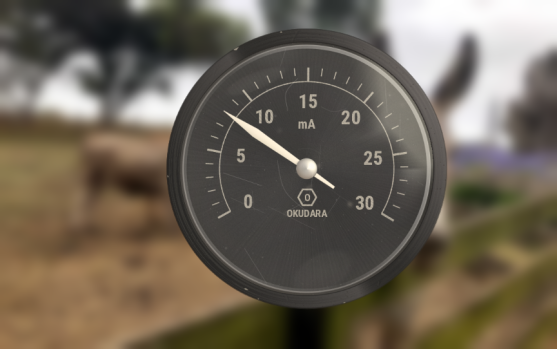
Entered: 8 mA
